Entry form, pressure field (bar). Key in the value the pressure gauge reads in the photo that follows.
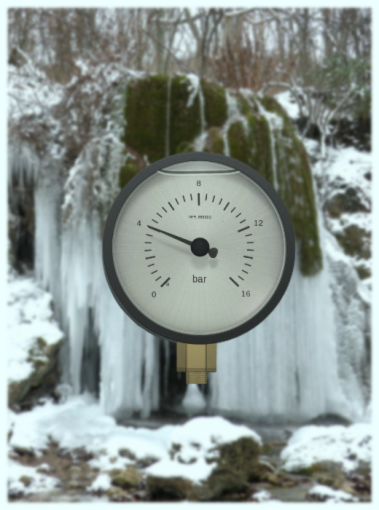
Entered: 4 bar
